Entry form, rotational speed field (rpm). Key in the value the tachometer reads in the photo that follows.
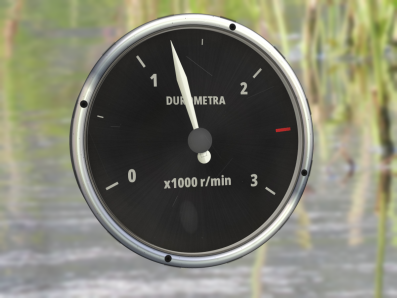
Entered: 1250 rpm
